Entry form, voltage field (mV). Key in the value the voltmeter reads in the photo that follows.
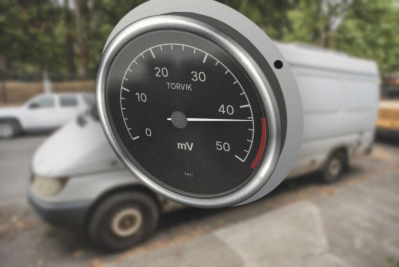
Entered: 42 mV
